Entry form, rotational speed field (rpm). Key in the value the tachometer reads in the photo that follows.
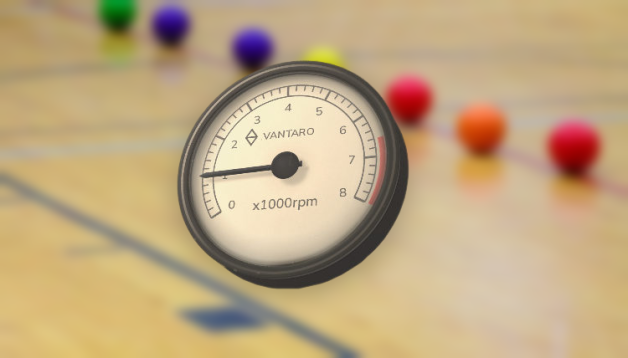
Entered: 1000 rpm
